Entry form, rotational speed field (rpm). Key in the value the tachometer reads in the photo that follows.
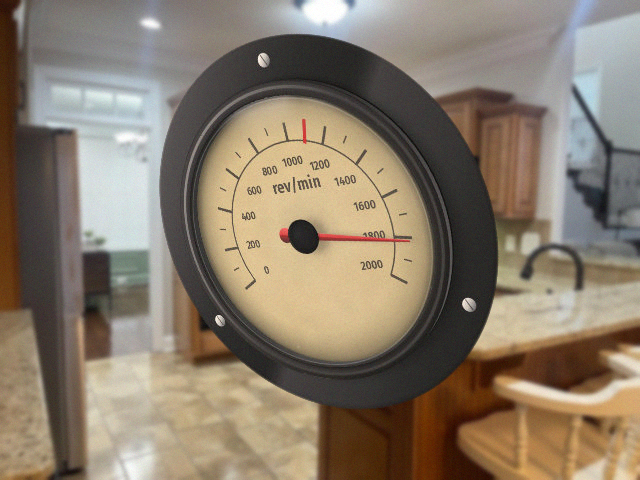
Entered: 1800 rpm
